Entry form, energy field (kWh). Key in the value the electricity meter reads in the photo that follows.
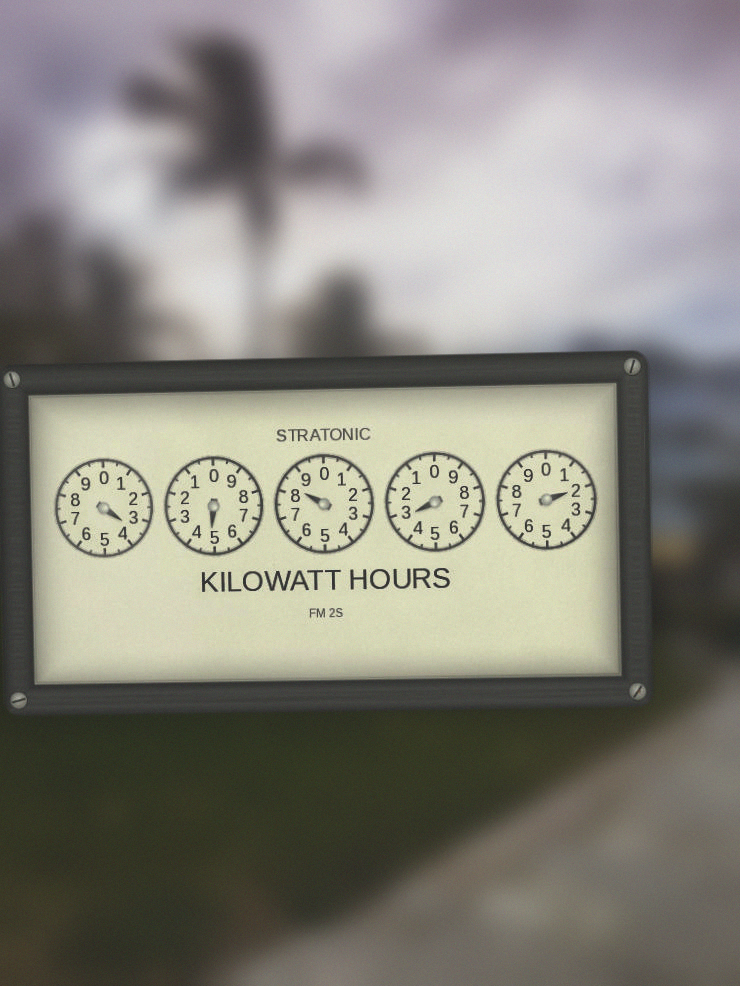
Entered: 34832 kWh
